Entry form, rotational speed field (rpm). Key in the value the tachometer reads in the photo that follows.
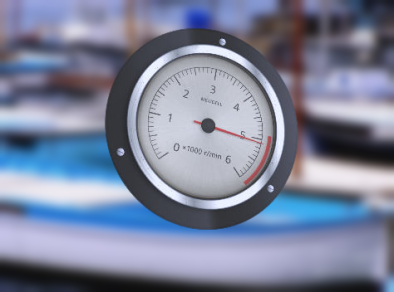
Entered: 5100 rpm
